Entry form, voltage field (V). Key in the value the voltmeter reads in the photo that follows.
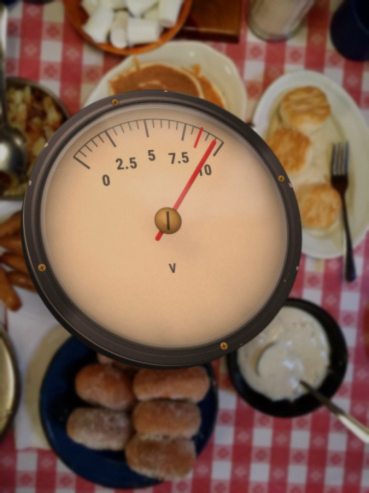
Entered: 9.5 V
